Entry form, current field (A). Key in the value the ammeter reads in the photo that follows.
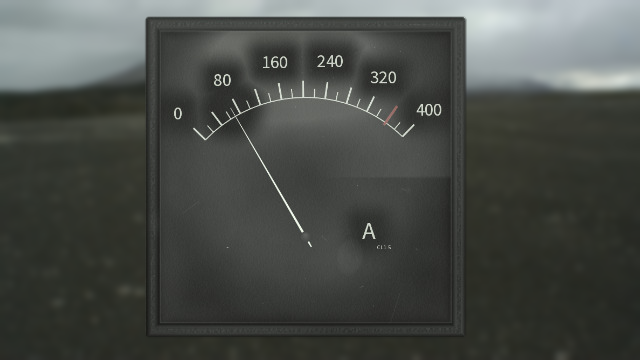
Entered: 70 A
